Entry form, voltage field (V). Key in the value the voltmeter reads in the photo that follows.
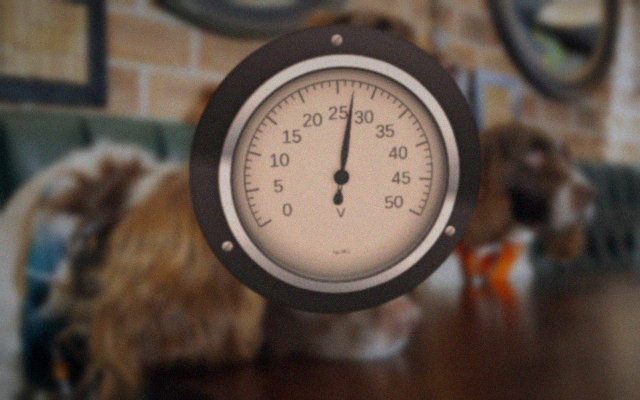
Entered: 27 V
